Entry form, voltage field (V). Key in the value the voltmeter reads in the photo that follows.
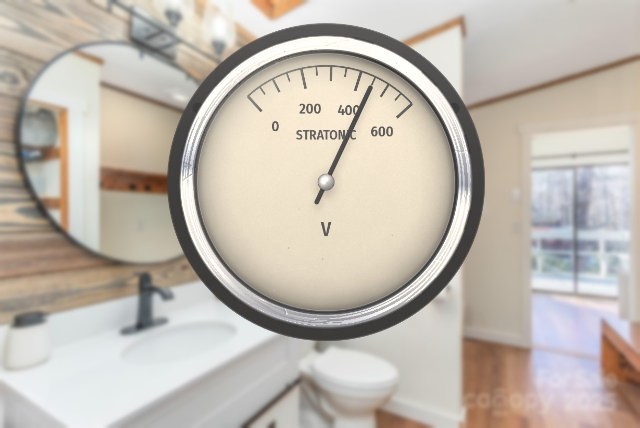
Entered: 450 V
